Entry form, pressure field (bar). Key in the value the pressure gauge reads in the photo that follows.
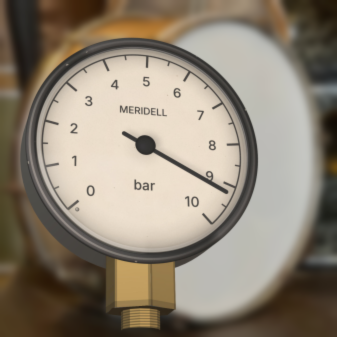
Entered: 9.25 bar
